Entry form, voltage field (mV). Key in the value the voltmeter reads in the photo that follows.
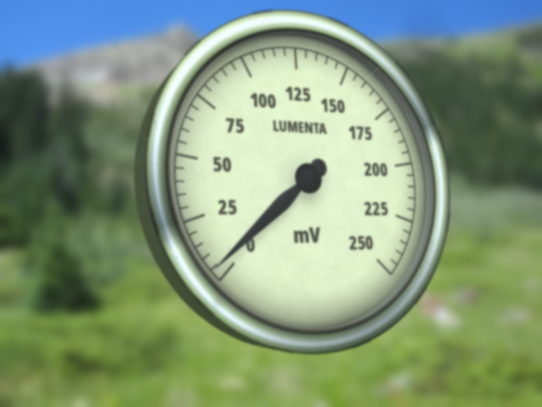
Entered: 5 mV
